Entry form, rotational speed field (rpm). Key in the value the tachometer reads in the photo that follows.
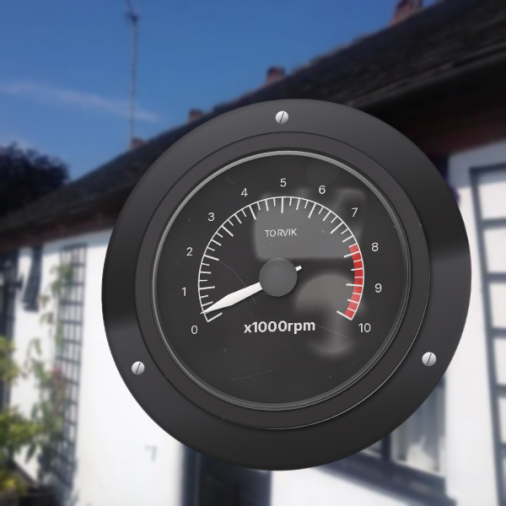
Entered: 250 rpm
